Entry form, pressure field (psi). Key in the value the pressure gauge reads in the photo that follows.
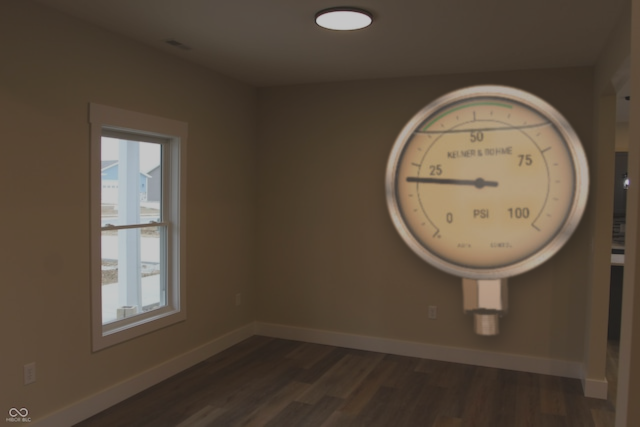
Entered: 20 psi
